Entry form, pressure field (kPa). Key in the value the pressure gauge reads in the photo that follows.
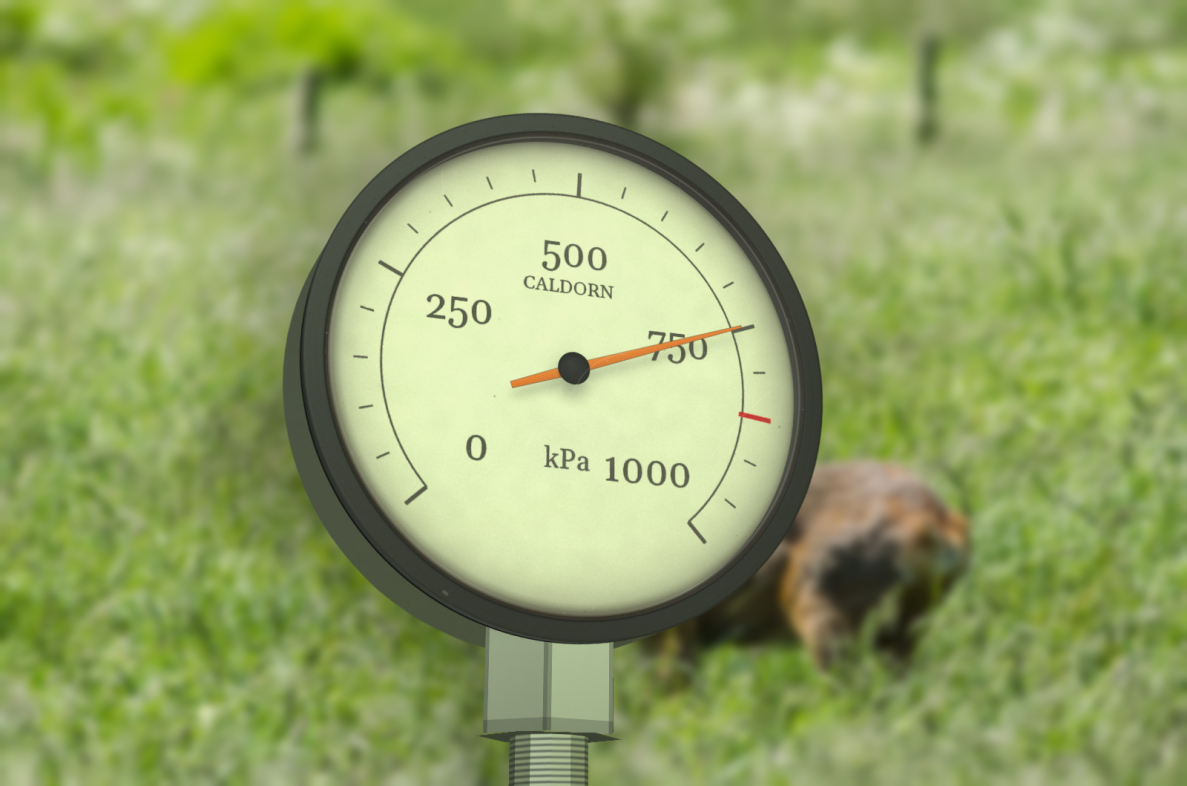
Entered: 750 kPa
